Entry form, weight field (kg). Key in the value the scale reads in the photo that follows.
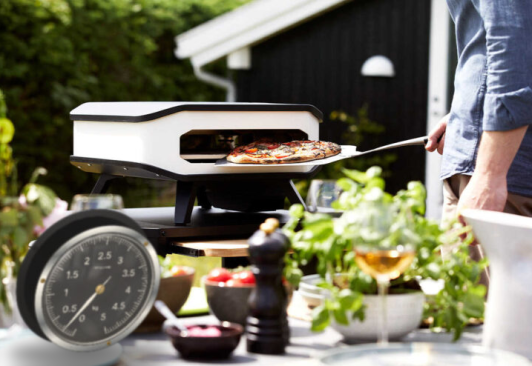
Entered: 0.25 kg
